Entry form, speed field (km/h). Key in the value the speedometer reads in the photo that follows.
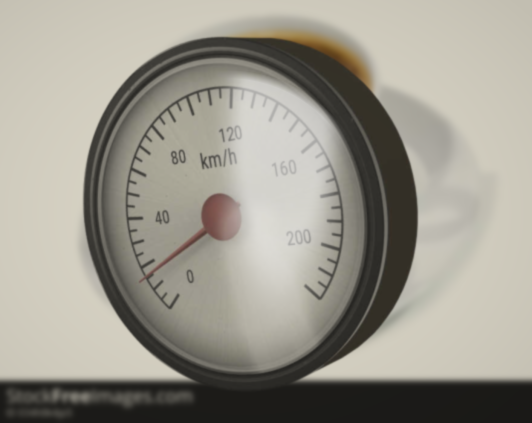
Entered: 15 km/h
